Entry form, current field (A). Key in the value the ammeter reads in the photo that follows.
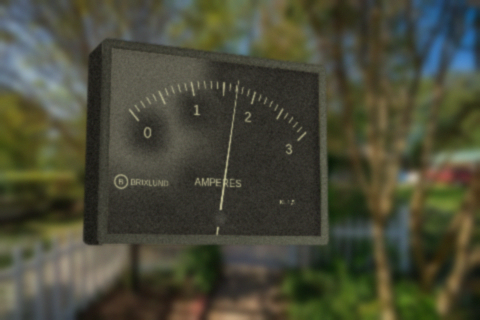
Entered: 1.7 A
